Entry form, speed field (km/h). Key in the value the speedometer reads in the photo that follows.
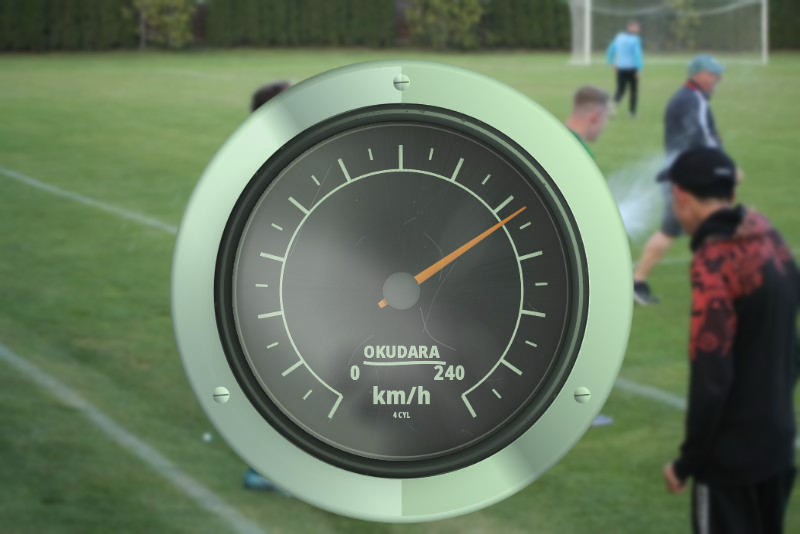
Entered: 165 km/h
